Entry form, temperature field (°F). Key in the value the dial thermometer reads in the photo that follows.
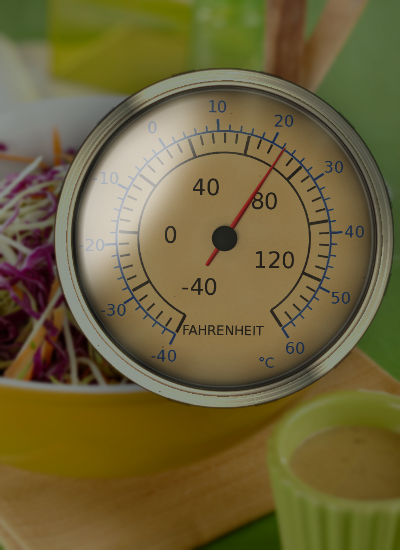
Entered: 72 °F
